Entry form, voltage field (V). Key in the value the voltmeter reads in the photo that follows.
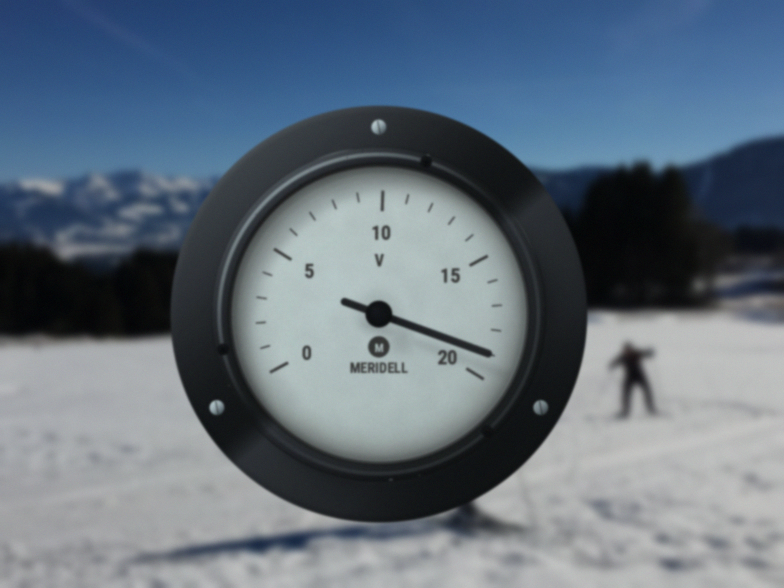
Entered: 19 V
